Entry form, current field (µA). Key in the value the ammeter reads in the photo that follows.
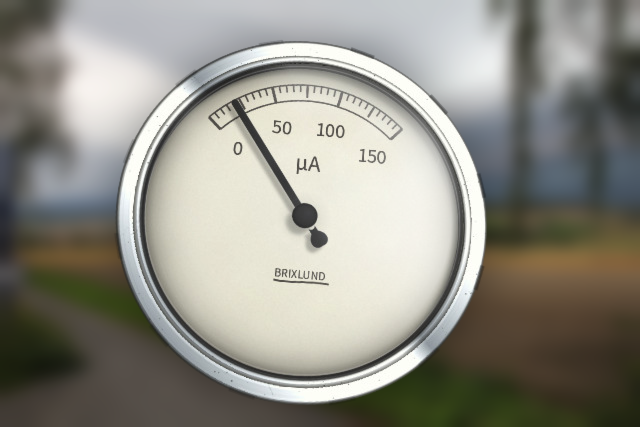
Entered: 20 µA
